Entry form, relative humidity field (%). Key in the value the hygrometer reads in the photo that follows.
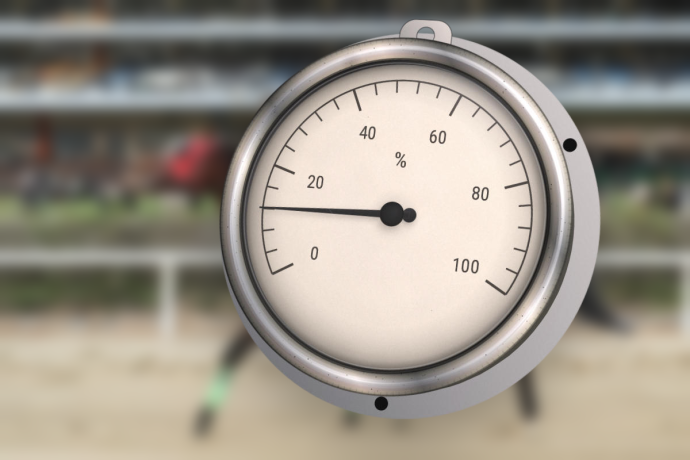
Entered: 12 %
